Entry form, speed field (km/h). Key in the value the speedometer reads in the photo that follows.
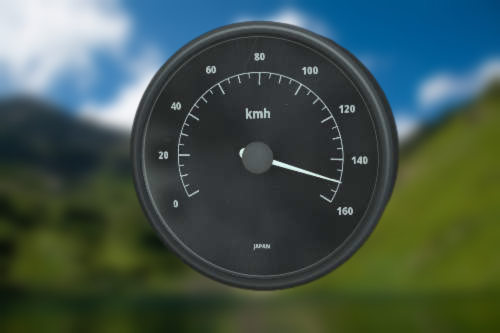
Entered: 150 km/h
